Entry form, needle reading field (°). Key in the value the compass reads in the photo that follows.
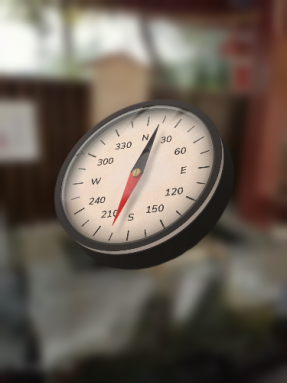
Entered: 195 °
